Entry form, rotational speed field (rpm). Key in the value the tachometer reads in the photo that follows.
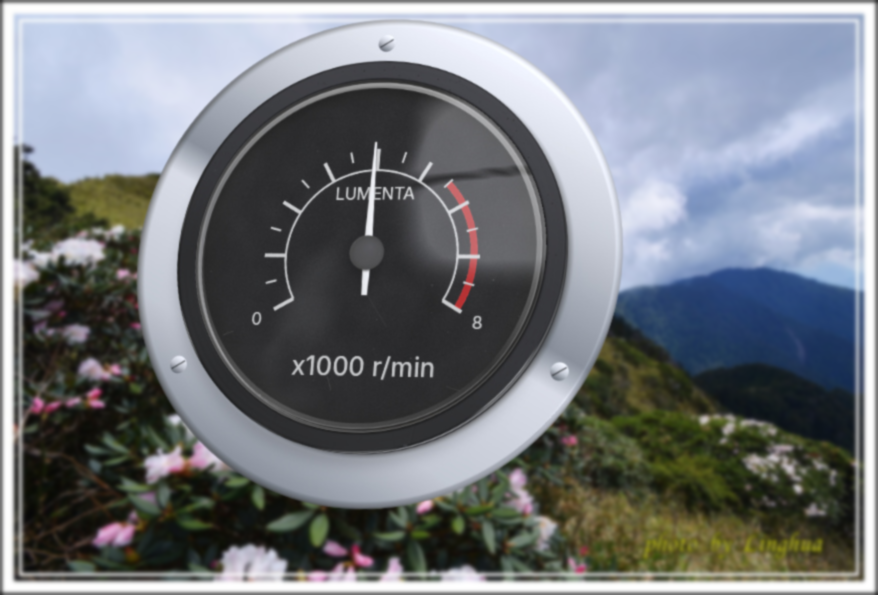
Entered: 4000 rpm
